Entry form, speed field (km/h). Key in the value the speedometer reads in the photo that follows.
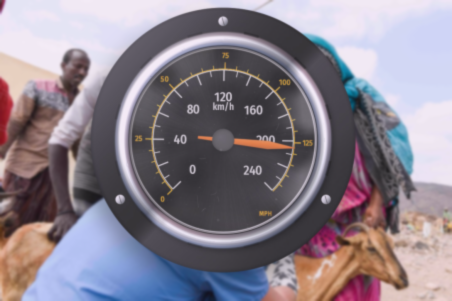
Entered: 205 km/h
